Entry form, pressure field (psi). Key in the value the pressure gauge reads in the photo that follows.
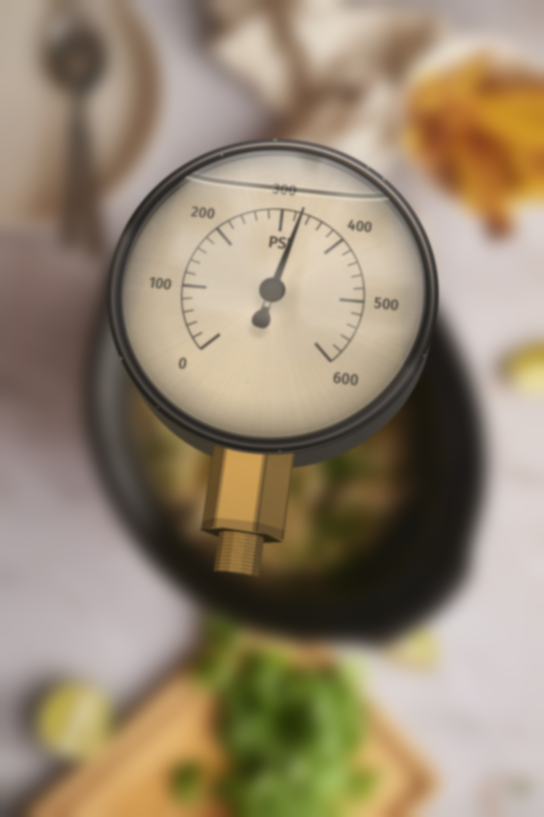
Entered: 330 psi
